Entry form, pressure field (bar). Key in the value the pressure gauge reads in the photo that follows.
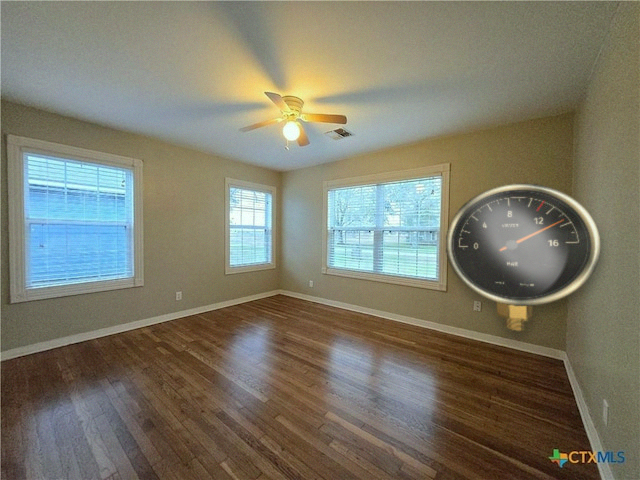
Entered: 13.5 bar
